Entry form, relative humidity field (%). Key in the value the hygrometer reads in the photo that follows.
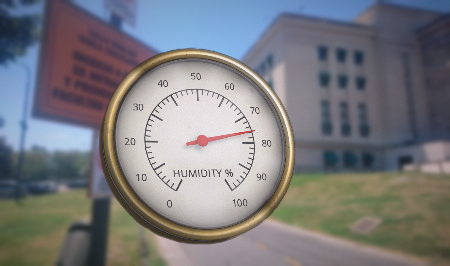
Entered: 76 %
